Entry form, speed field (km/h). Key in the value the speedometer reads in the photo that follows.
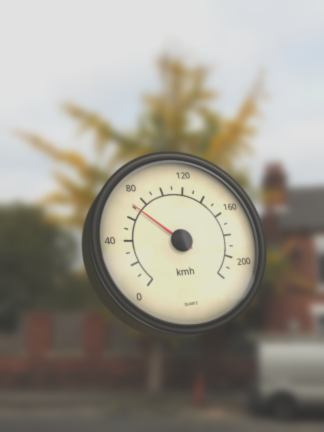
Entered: 70 km/h
